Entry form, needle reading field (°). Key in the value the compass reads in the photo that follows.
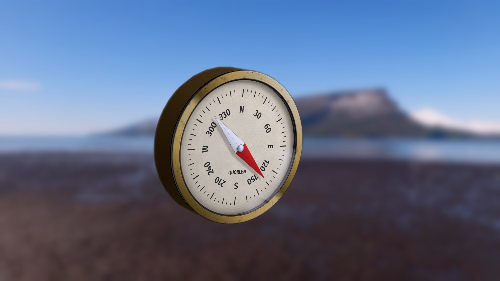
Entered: 135 °
